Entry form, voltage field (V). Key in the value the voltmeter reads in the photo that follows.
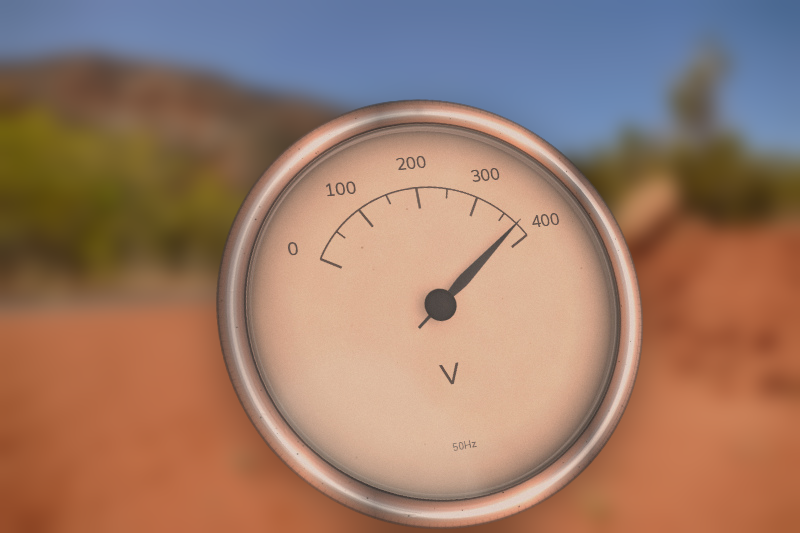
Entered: 375 V
